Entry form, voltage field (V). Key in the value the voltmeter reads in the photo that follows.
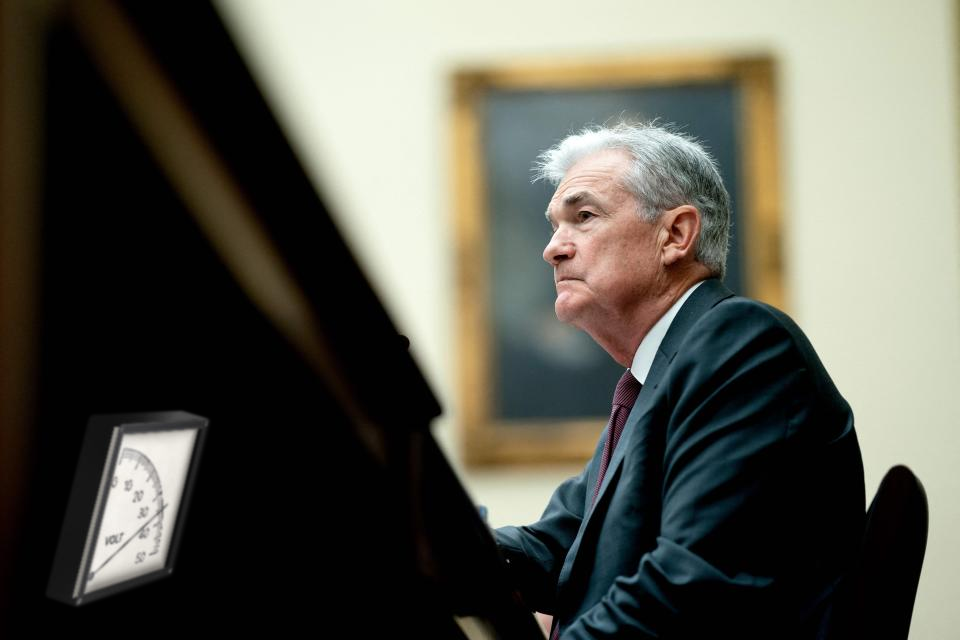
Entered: 35 V
